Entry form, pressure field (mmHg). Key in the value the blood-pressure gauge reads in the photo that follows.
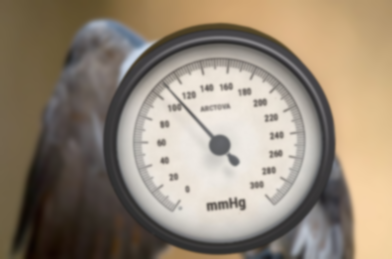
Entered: 110 mmHg
